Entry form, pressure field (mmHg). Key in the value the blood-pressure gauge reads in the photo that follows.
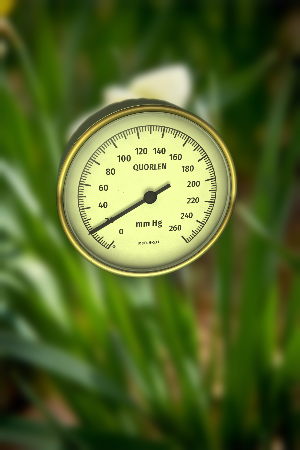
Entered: 20 mmHg
